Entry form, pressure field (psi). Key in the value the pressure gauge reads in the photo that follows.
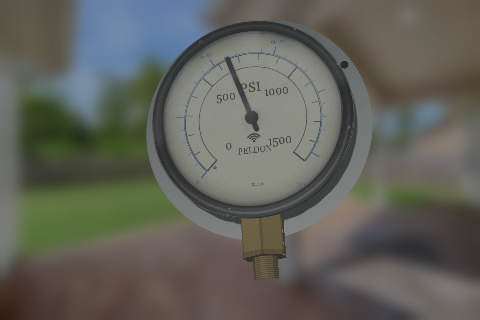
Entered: 650 psi
